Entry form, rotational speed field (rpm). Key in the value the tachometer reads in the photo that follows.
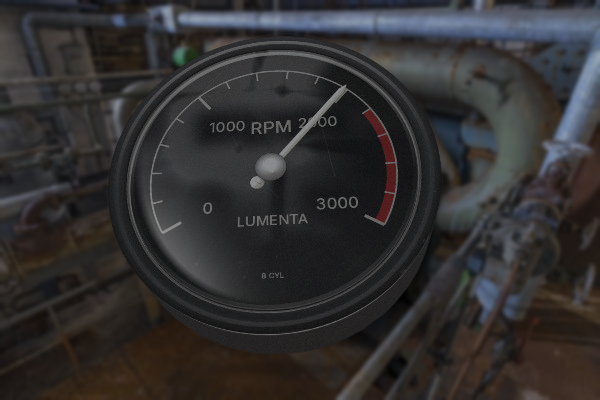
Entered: 2000 rpm
